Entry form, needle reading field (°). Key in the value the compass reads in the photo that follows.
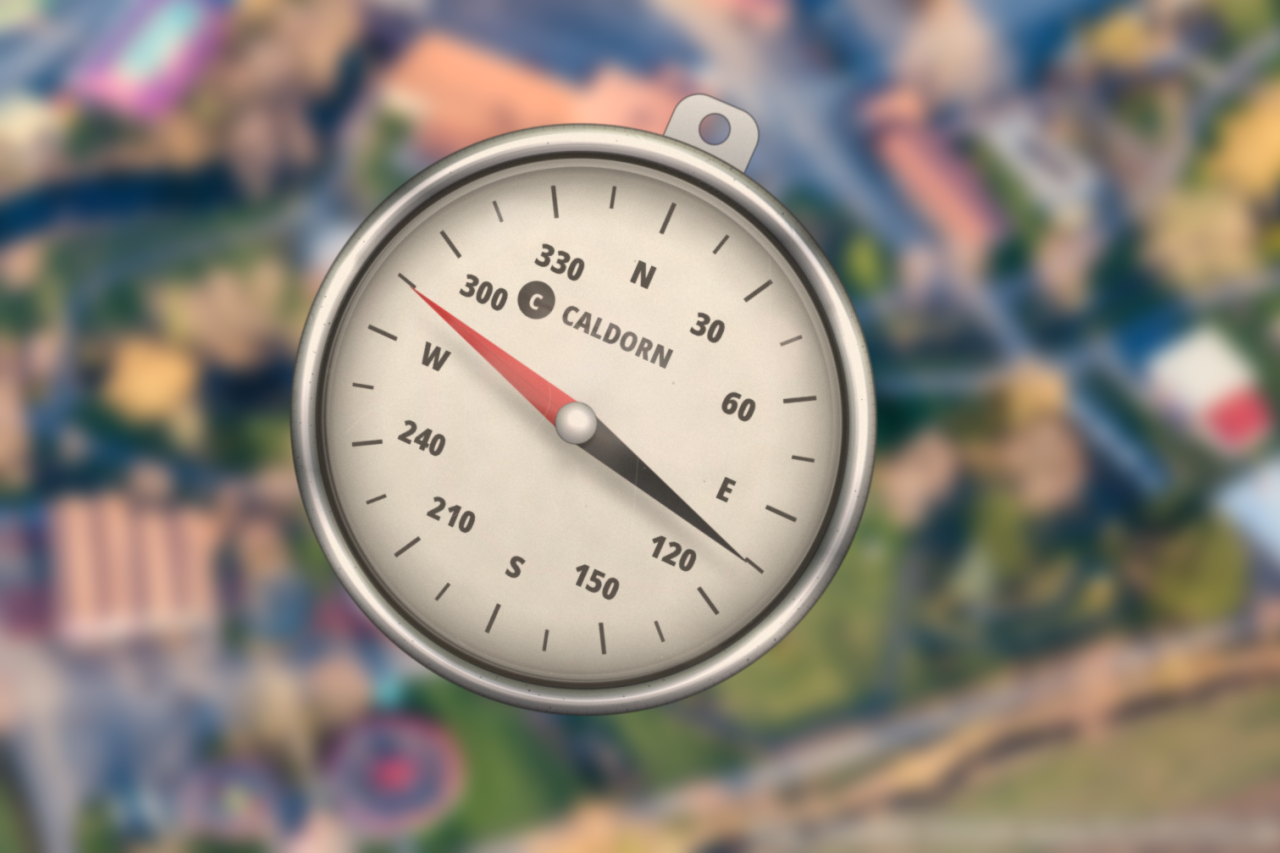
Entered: 285 °
